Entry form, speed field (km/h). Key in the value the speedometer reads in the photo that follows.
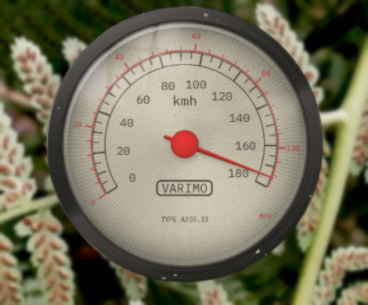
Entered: 175 km/h
